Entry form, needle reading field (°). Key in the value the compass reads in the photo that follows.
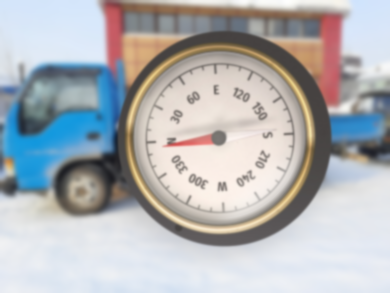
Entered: 355 °
